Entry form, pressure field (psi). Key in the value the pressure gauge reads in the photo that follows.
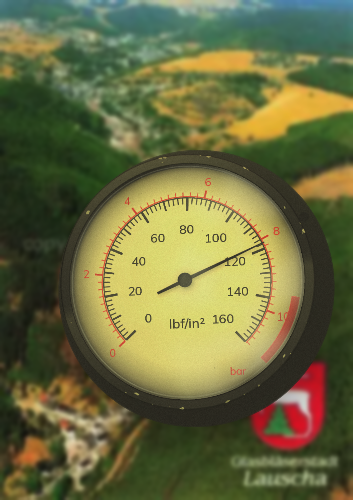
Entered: 118 psi
